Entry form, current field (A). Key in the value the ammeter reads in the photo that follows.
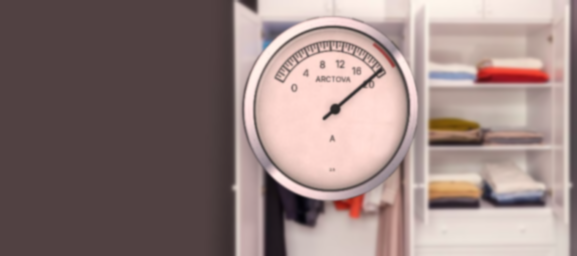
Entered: 19 A
